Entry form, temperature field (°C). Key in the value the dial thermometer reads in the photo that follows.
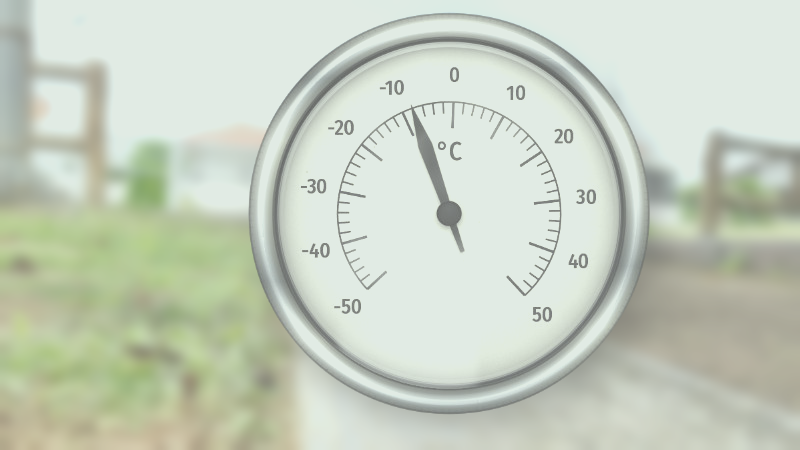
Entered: -8 °C
